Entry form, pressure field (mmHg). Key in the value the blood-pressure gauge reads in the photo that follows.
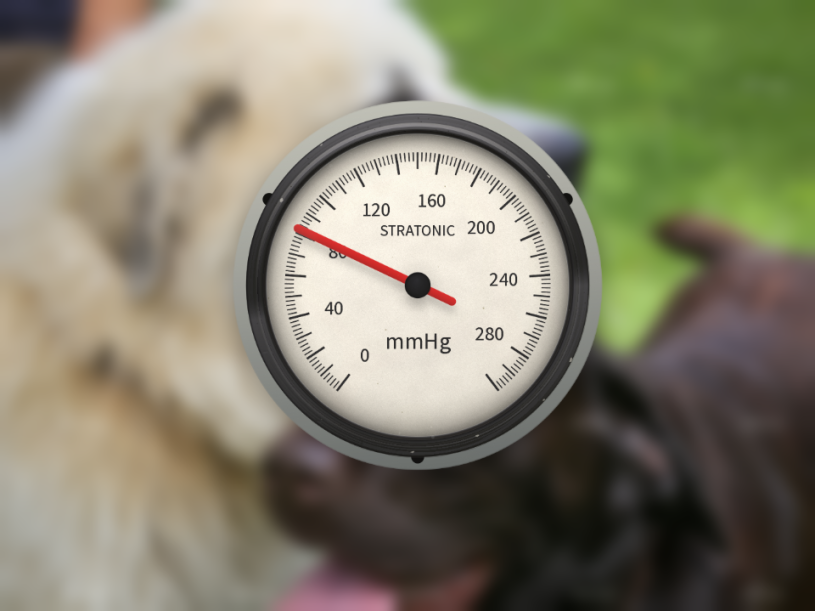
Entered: 82 mmHg
